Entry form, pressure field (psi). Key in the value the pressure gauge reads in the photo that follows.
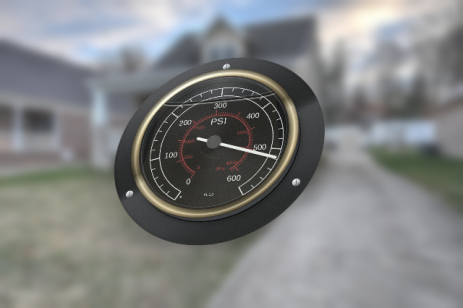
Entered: 520 psi
